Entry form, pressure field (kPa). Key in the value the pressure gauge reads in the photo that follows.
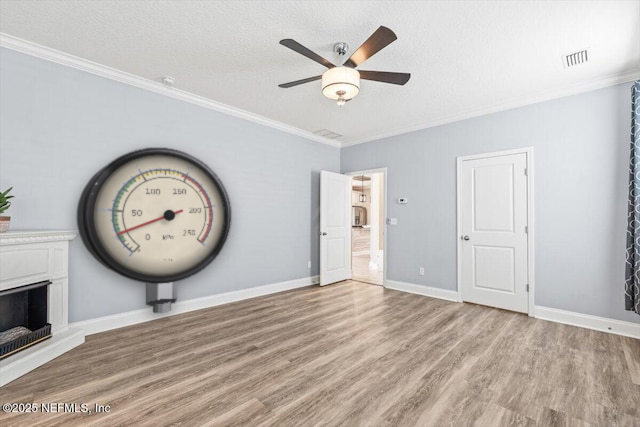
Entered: 25 kPa
